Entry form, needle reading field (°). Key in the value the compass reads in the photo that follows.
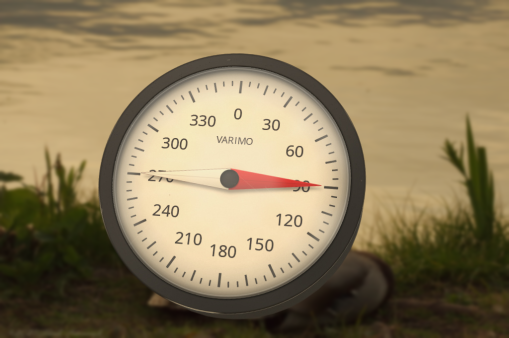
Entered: 90 °
